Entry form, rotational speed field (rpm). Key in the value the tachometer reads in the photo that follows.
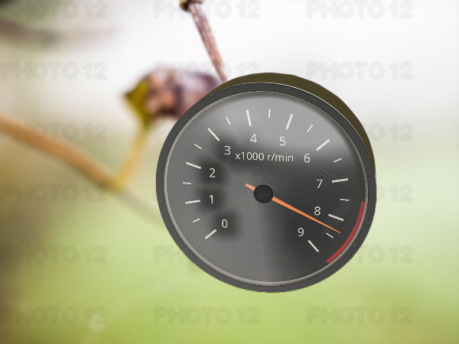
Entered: 8250 rpm
